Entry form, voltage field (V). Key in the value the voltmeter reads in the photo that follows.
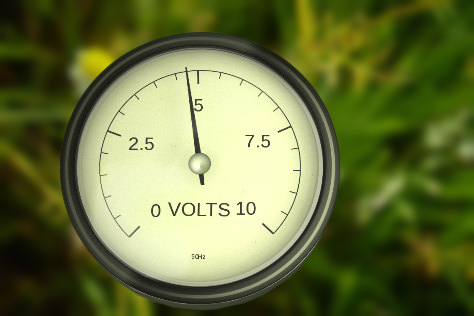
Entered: 4.75 V
